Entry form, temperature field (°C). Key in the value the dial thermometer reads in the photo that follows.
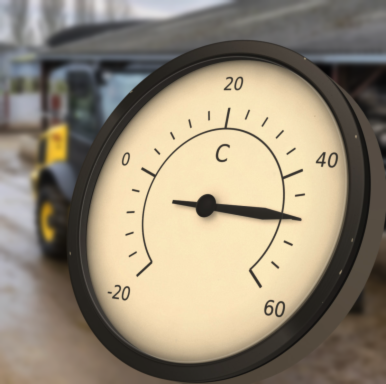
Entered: 48 °C
